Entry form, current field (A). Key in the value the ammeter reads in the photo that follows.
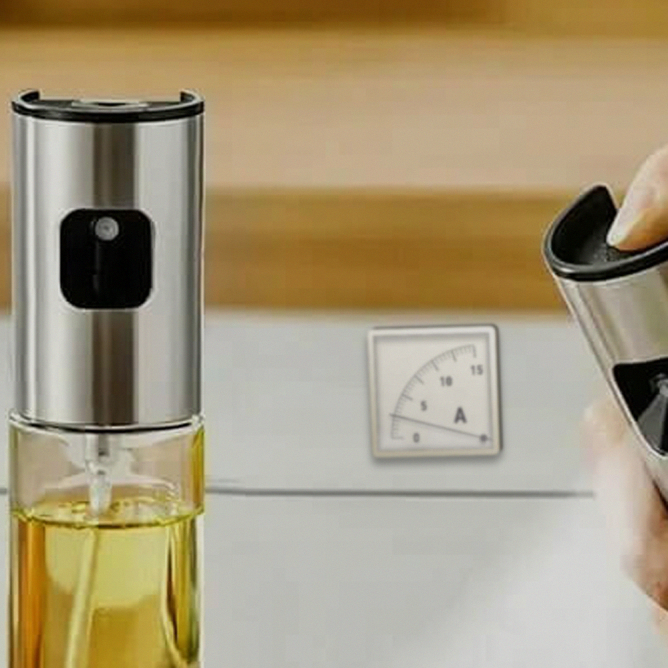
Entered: 2.5 A
